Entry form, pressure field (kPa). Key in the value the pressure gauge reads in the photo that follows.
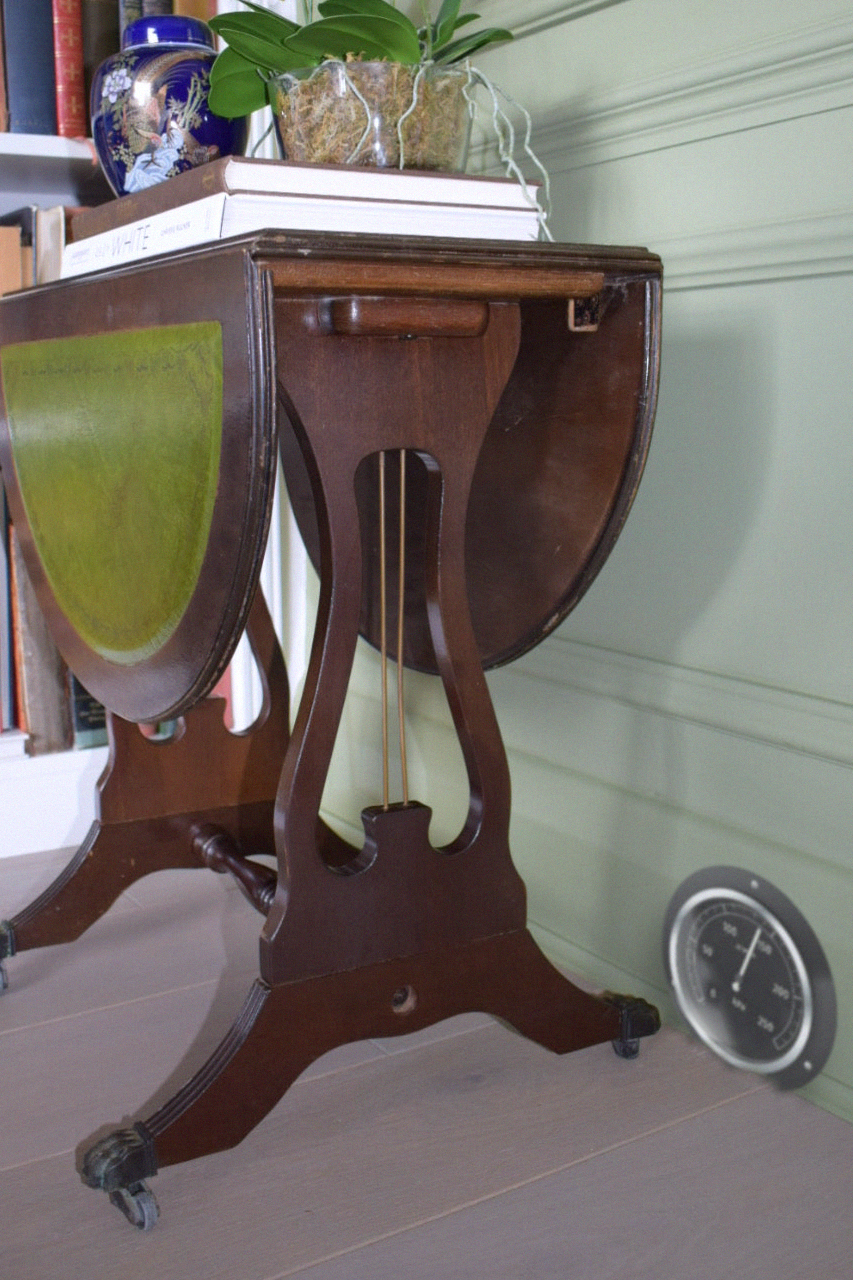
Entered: 140 kPa
